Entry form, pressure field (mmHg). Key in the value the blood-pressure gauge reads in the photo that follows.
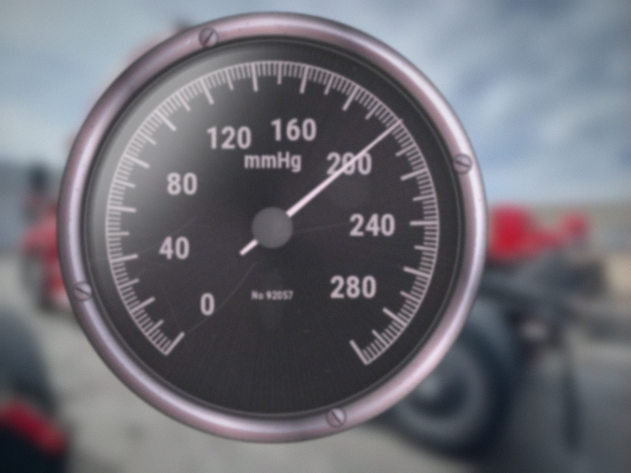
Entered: 200 mmHg
